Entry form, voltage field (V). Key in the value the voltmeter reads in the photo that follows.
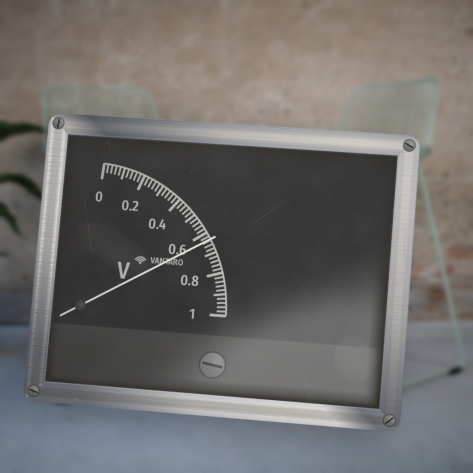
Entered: 0.64 V
